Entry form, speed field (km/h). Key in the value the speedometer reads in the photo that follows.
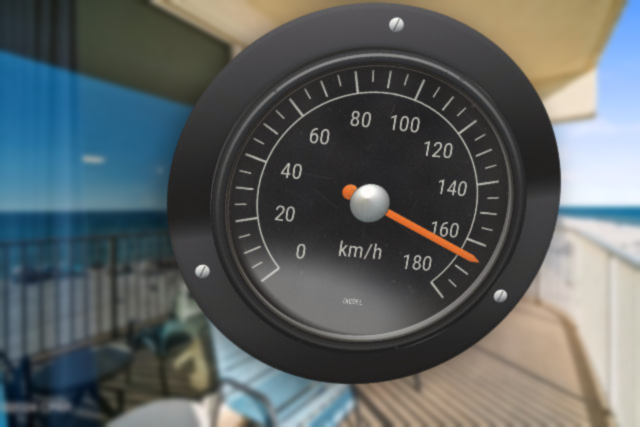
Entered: 165 km/h
